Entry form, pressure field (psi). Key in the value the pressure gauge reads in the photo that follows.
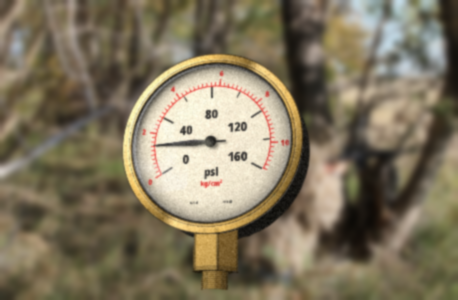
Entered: 20 psi
